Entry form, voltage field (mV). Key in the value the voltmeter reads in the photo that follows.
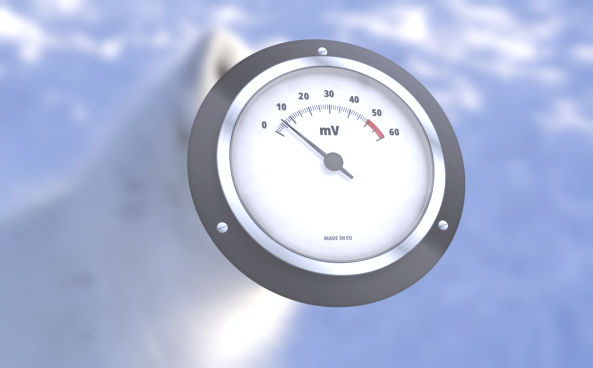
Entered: 5 mV
